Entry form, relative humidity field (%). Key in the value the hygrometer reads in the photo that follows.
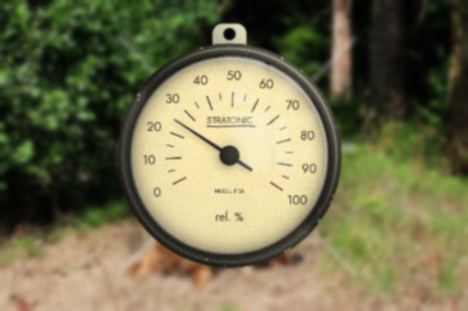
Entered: 25 %
